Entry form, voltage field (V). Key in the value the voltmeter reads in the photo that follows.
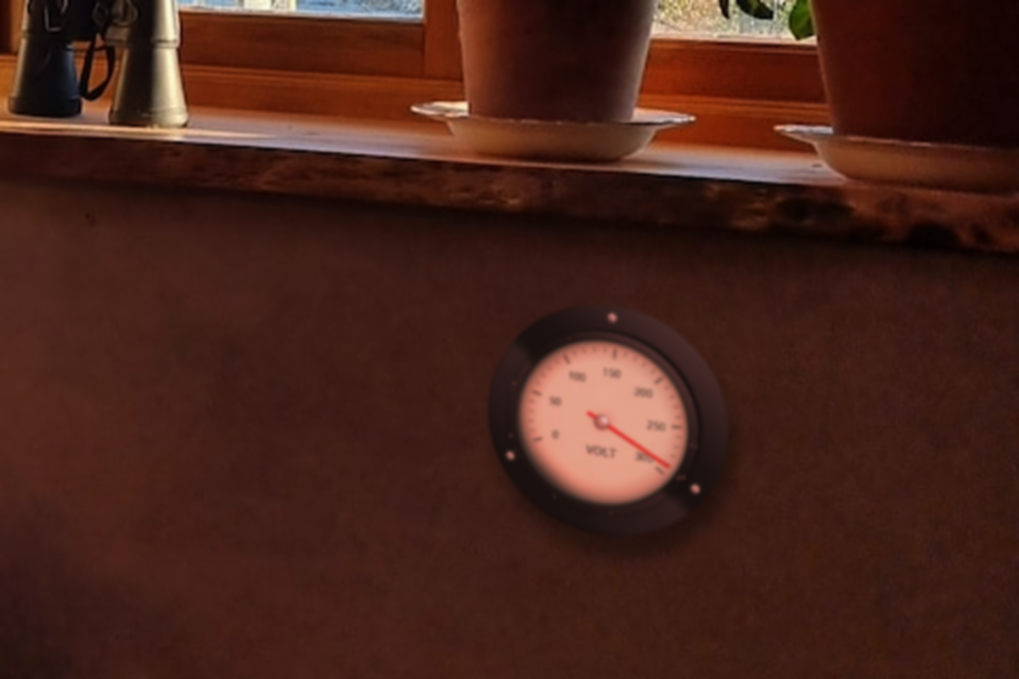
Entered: 290 V
